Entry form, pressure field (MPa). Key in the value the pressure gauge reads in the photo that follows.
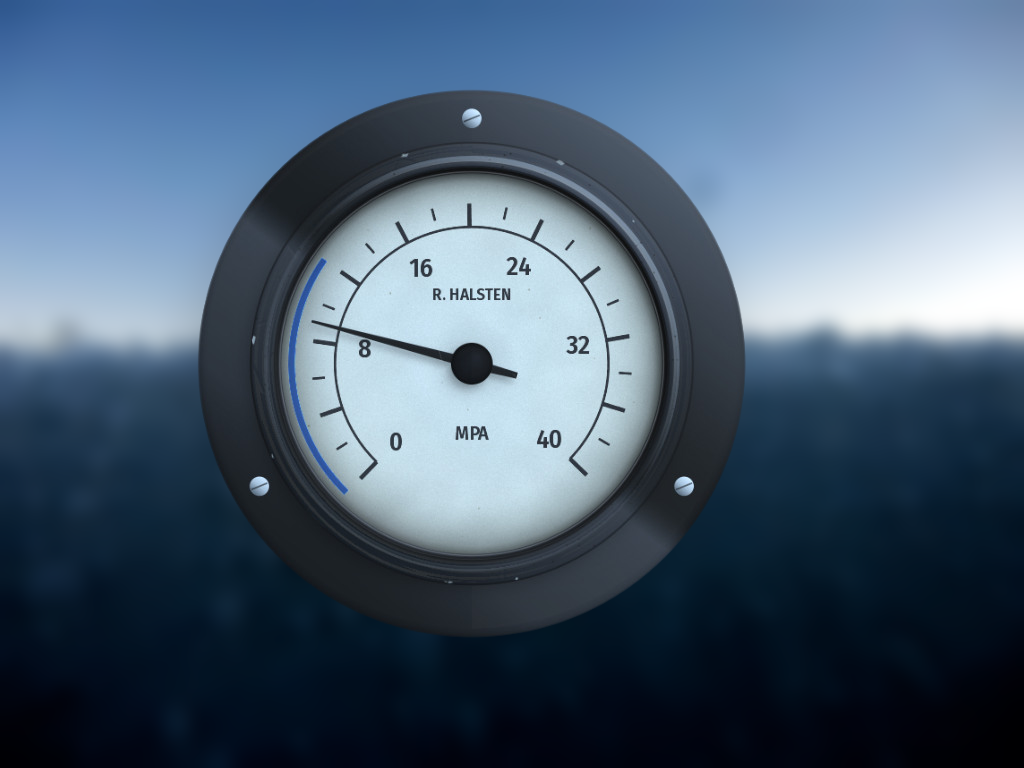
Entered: 9 MPa
